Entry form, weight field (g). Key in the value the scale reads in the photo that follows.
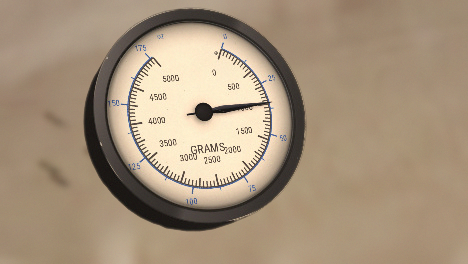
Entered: 1000 g
